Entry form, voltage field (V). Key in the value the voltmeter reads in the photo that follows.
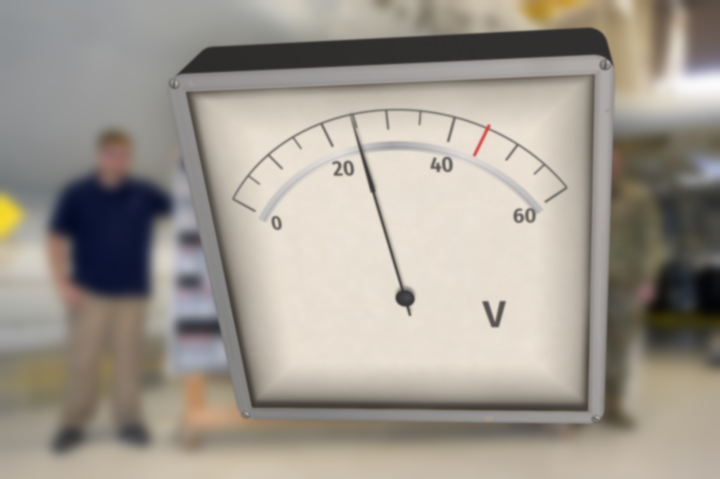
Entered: 25 V
